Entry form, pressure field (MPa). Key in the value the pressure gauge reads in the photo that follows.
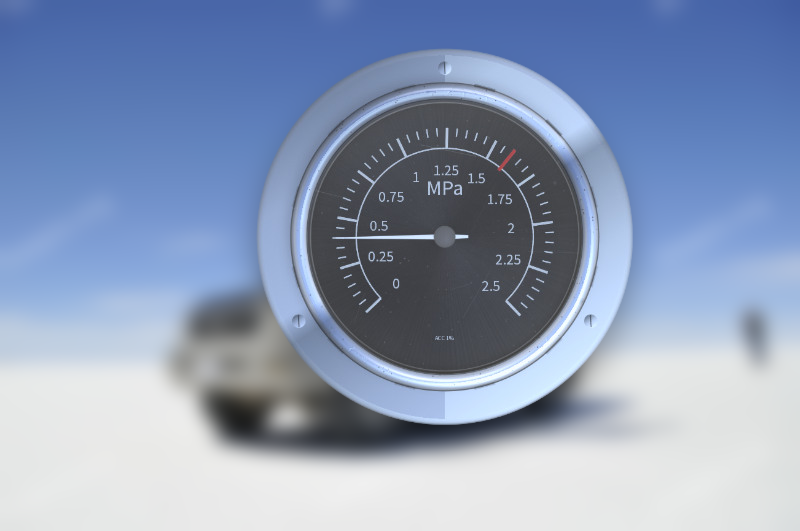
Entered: 0.4 MPa
